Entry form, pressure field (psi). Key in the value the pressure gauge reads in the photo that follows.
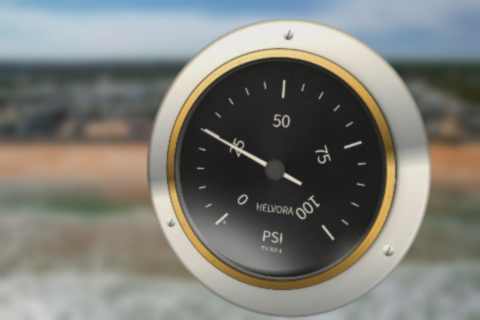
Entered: 25 psi
